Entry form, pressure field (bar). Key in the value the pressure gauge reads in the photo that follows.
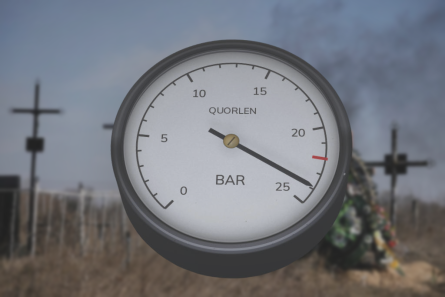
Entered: 24 bar
